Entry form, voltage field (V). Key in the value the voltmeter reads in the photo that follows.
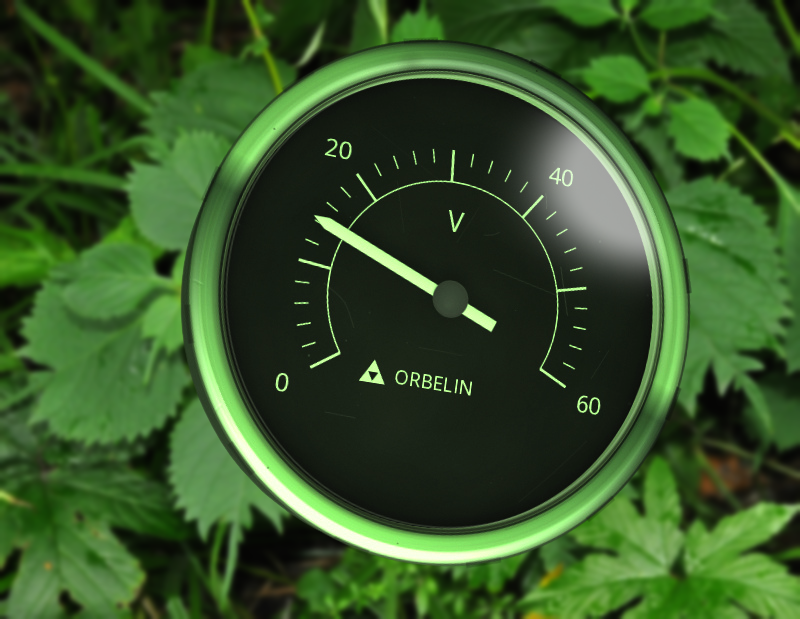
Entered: 14 V
